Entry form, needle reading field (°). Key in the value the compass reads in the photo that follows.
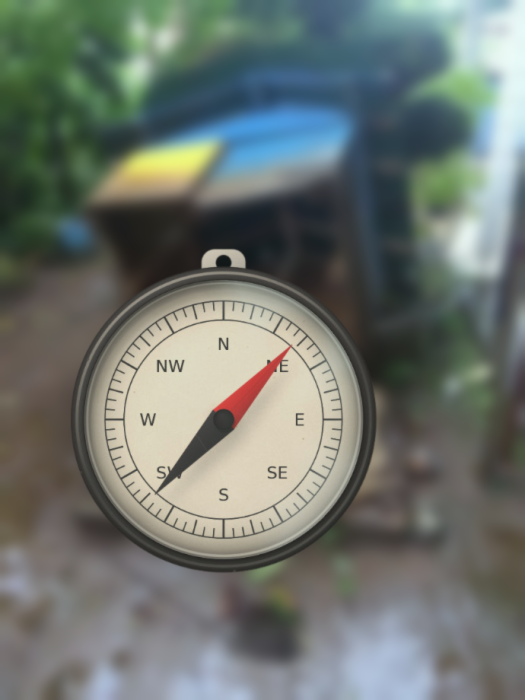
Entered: 42.5 °
